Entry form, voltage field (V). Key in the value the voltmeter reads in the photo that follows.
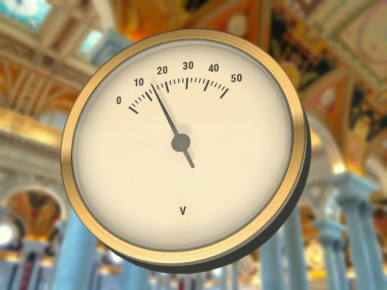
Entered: 14 V
